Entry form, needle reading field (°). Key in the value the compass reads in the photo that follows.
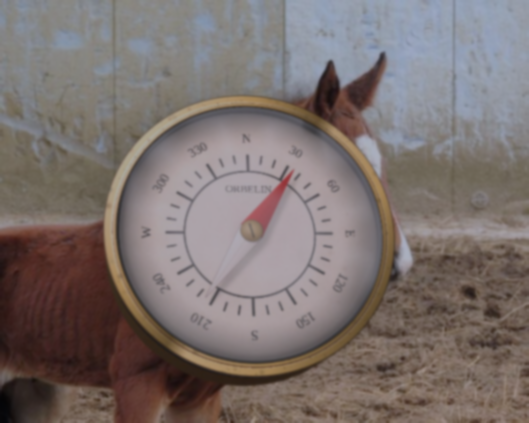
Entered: 35 °
